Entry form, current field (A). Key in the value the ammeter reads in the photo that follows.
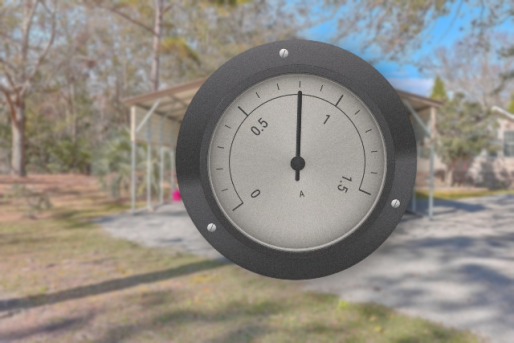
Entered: 0.8 A
